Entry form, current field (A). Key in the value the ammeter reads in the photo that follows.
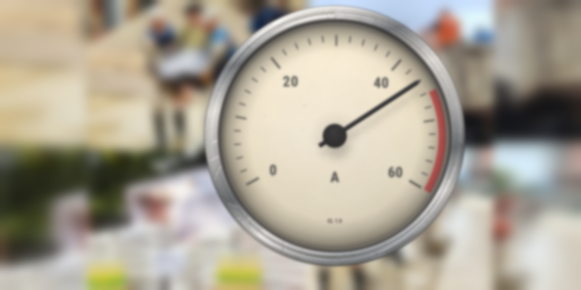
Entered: 44 A
